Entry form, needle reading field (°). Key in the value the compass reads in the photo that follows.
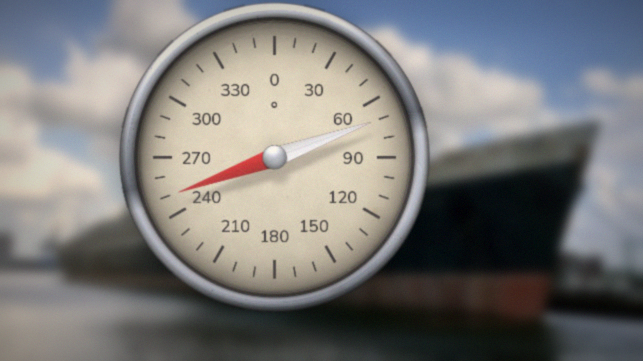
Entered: 250 °
